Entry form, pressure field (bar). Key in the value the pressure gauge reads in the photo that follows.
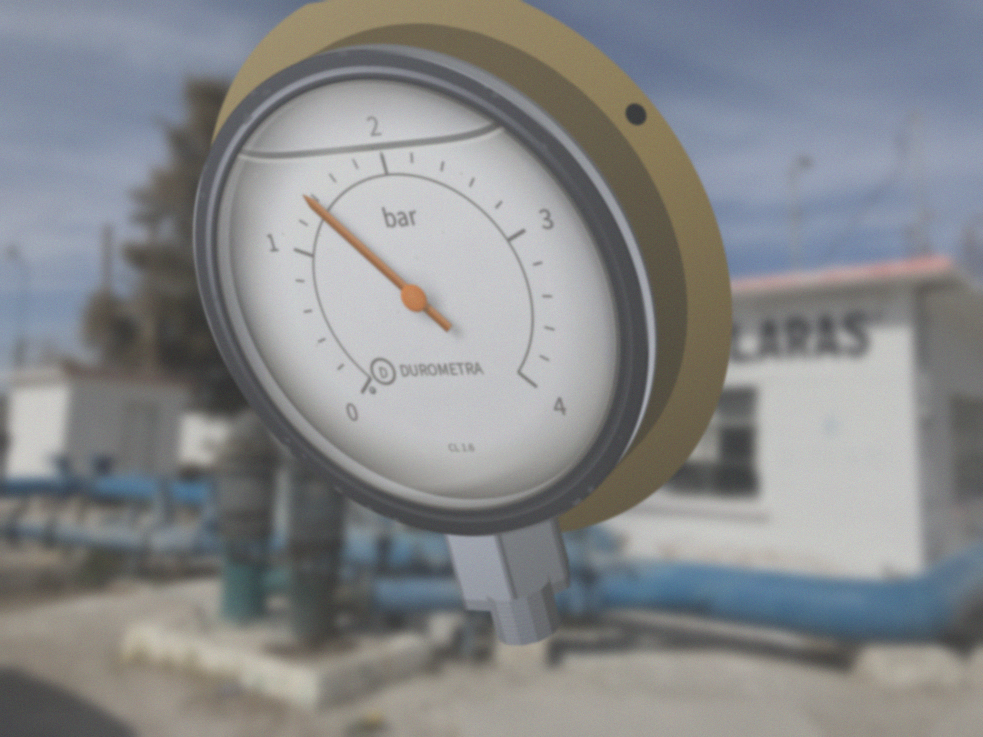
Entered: 1.4 bar
